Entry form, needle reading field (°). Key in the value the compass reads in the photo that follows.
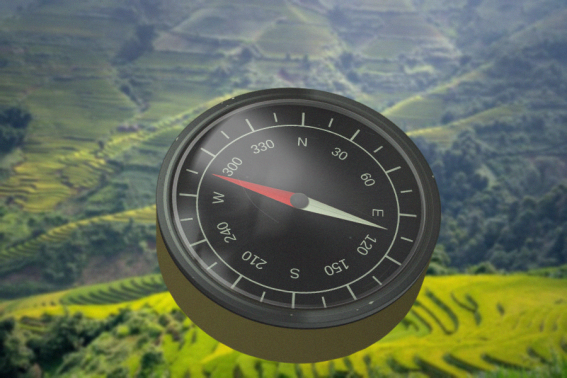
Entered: 285 °
